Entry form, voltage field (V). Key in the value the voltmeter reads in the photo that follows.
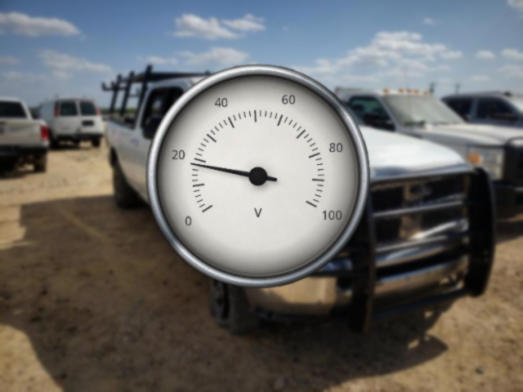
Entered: 18 V
